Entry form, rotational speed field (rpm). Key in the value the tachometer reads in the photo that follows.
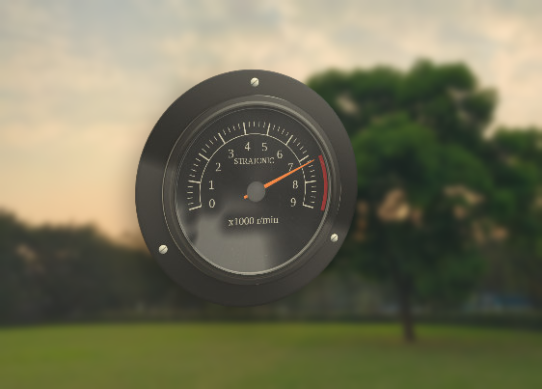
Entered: 7200 rpm
